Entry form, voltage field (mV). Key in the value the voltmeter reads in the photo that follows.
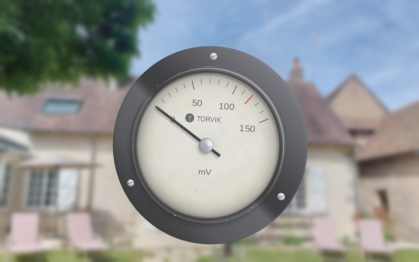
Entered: 0 mV
